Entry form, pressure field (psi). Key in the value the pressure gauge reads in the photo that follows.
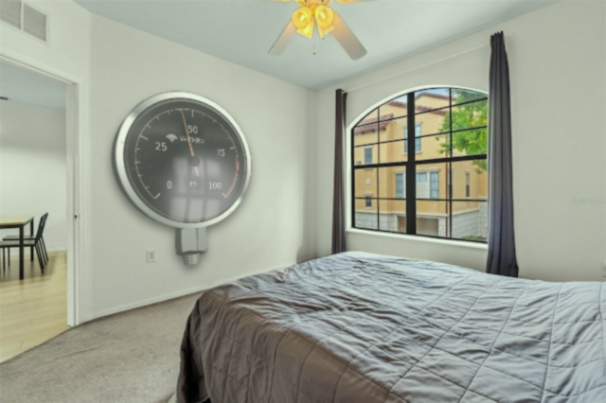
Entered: 45 psi
